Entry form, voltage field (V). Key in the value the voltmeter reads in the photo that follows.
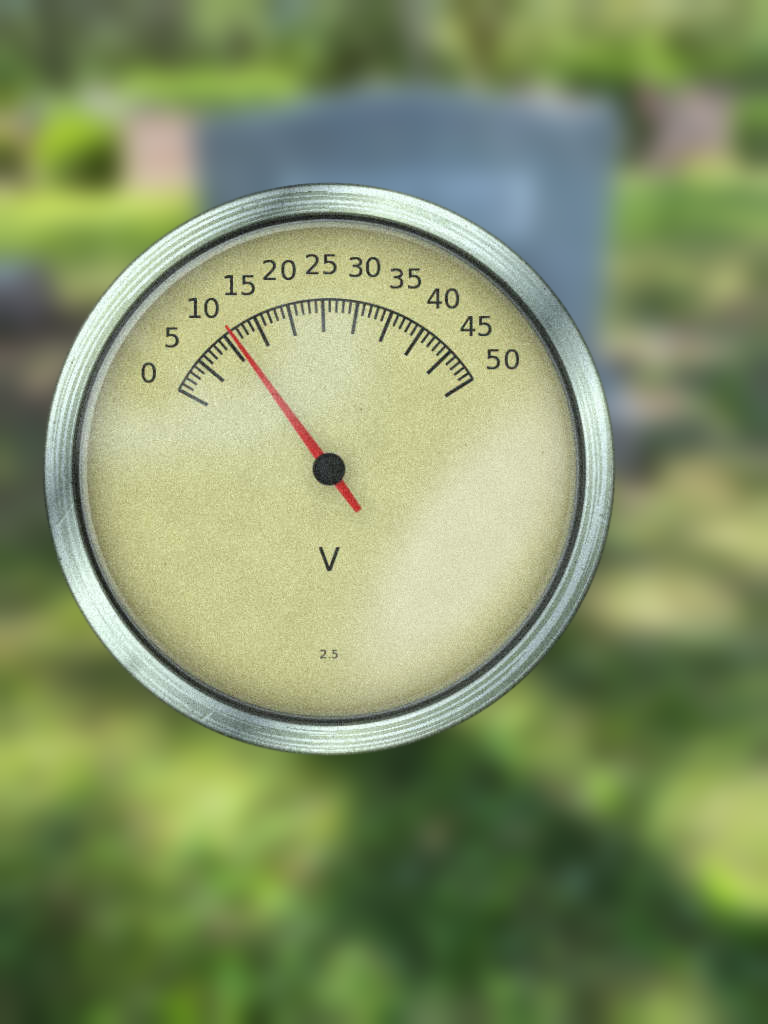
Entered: 11 V
